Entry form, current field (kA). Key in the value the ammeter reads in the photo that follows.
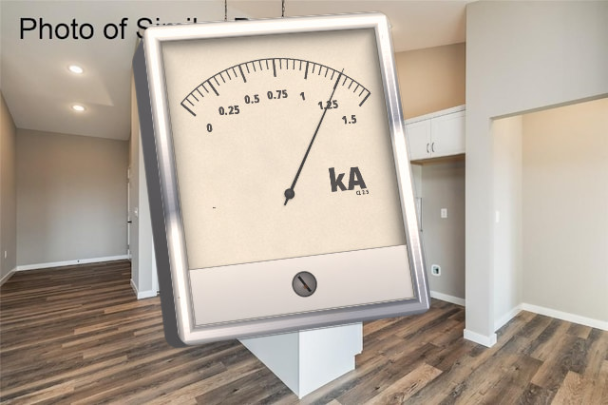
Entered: 1.25 kA
